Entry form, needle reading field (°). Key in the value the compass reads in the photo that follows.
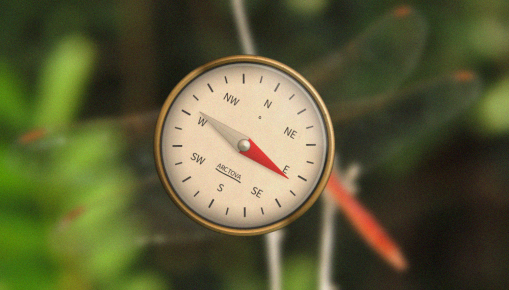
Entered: 97.5 °
